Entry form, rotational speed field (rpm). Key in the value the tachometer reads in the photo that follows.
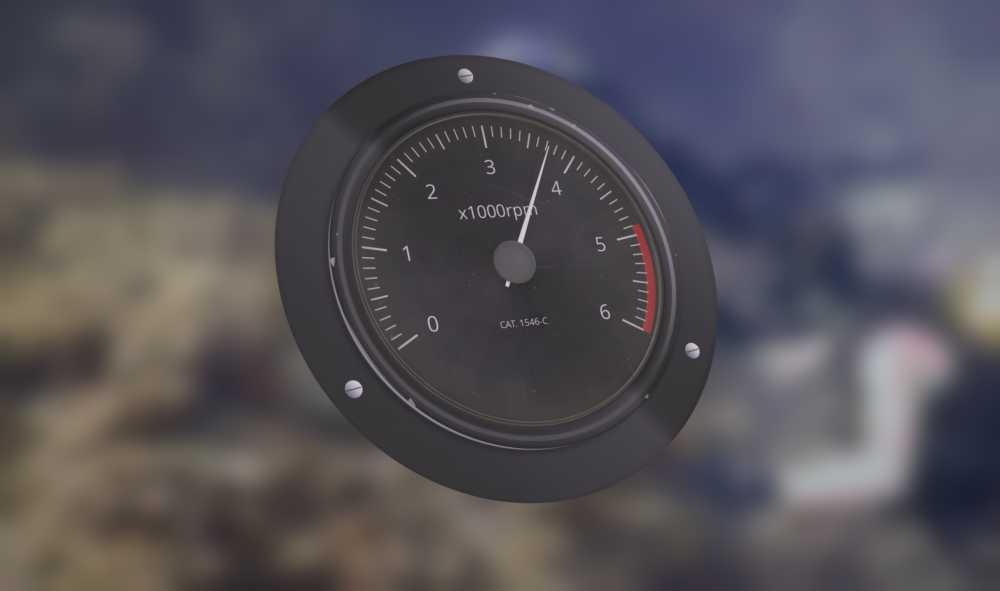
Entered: 3700 rpm
